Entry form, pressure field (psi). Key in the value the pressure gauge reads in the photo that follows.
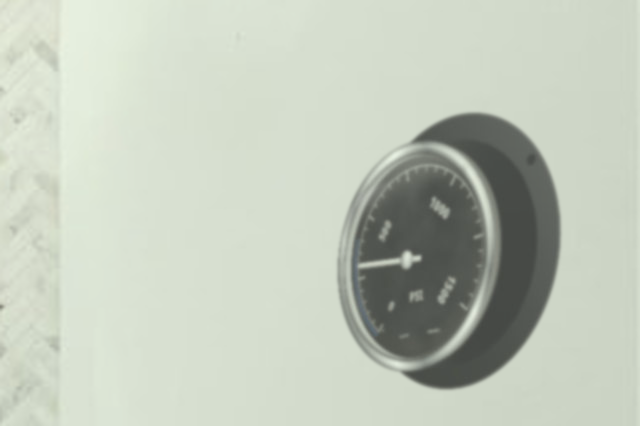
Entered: 300 psi
